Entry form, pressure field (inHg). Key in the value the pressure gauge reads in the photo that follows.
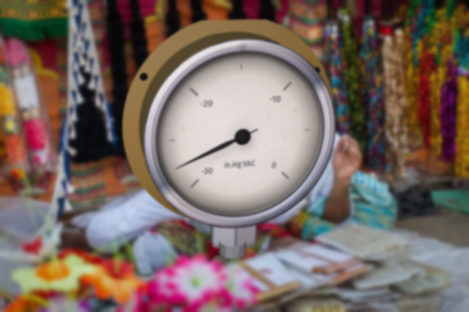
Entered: -27.5 inHg
